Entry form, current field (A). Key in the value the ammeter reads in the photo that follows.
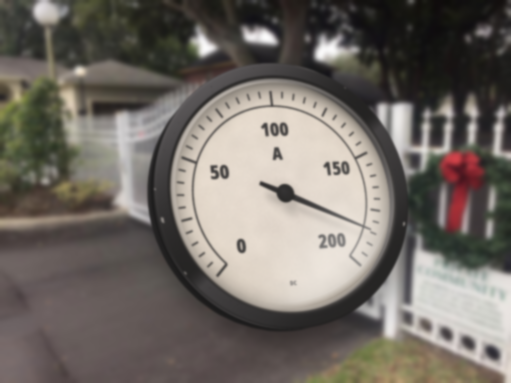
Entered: 185 A
